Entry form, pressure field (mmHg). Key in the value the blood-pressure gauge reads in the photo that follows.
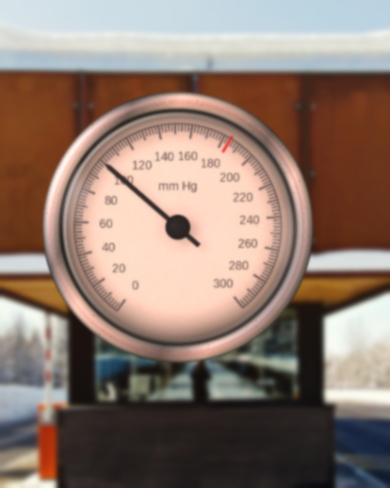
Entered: 100 mmHg
